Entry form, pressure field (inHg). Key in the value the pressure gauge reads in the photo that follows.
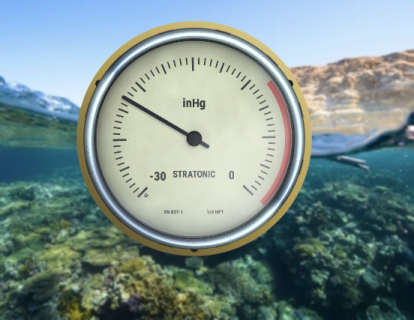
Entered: -21.5 inHg
